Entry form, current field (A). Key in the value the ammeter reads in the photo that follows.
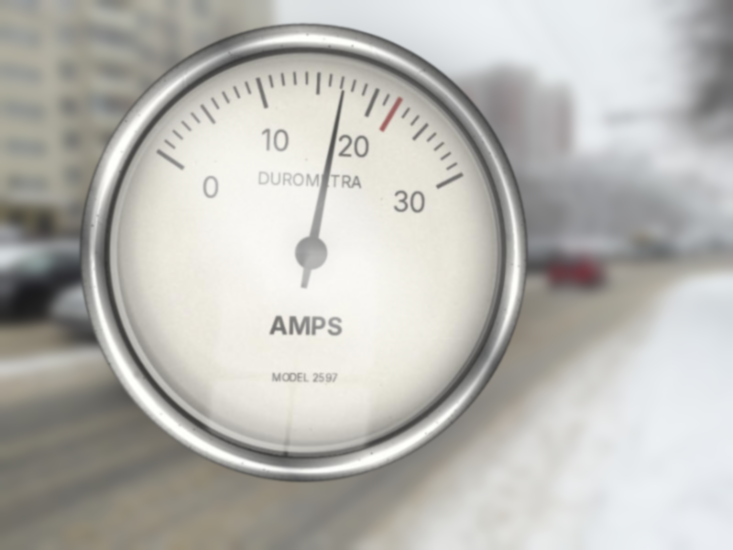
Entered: 17 A
